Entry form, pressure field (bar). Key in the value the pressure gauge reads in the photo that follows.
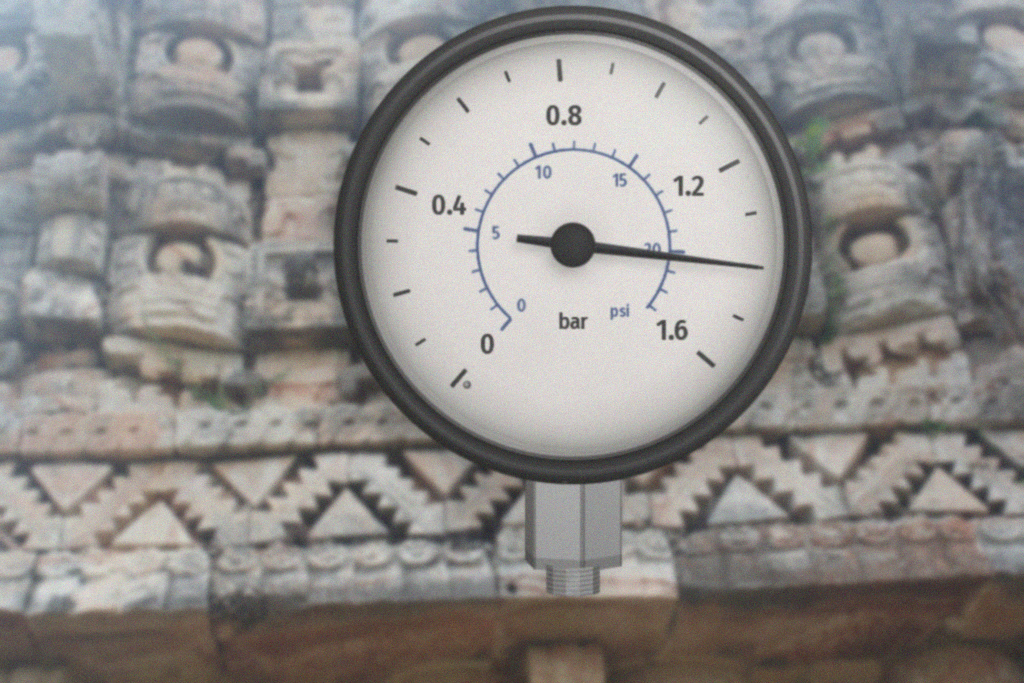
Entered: 1.4 bar
